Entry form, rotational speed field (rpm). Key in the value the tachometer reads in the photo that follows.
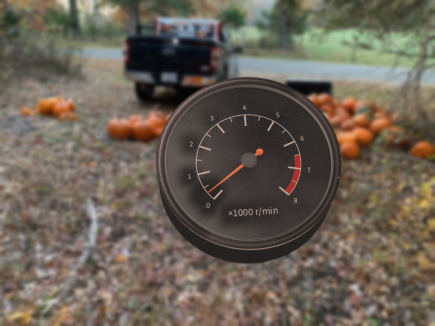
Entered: 250 rpm
